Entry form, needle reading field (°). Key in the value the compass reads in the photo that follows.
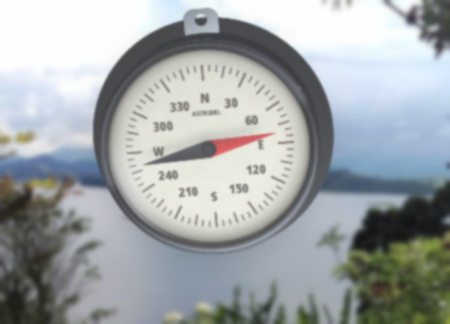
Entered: 80 °
